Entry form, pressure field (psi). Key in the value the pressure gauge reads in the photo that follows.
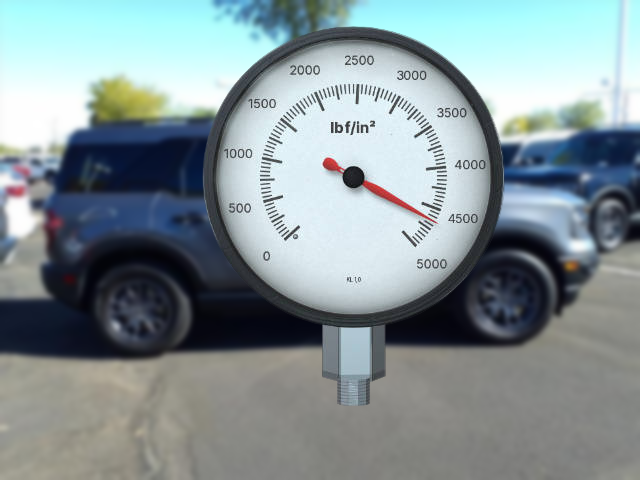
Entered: 4650 psi
